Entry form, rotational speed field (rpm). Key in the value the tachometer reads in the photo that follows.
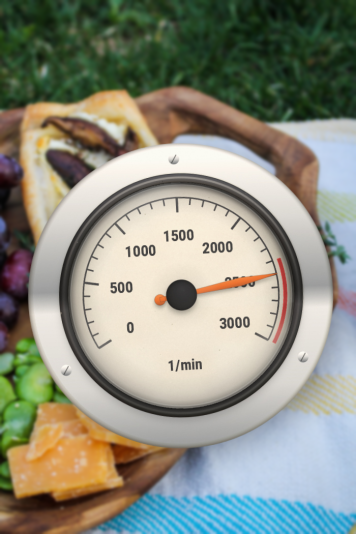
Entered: 2500 rpm
